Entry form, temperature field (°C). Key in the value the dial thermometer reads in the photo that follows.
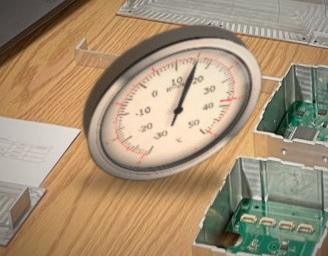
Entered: 15 °C
